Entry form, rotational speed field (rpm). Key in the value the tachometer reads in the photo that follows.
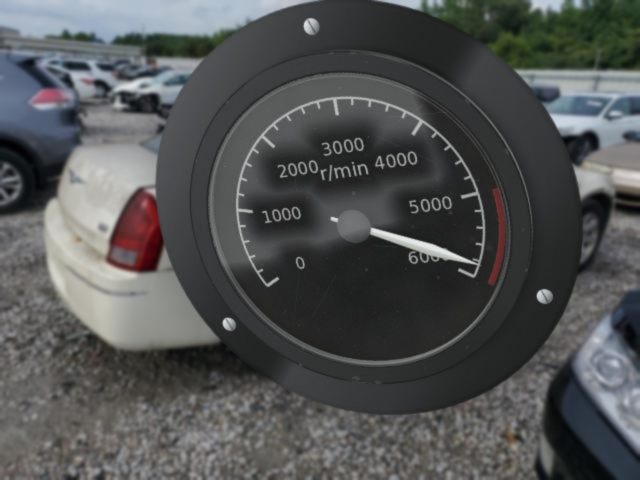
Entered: 5800 rpm
